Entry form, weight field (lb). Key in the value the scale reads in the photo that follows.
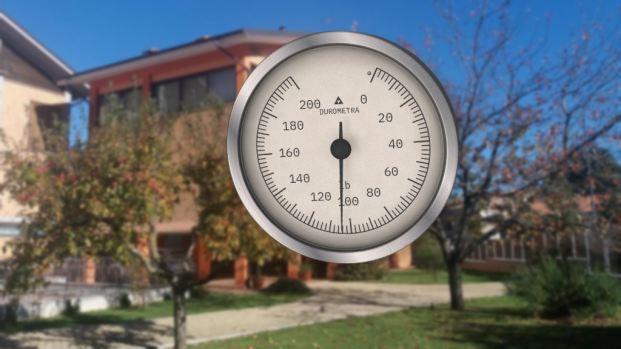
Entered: 104 lb
